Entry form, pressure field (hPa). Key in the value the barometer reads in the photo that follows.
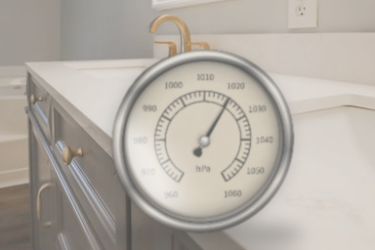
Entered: 1020 hPa
